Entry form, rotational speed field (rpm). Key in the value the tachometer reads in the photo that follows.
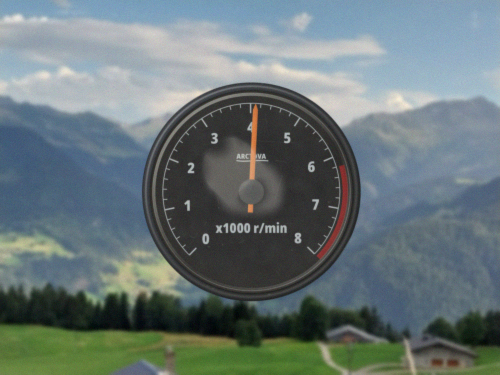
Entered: 4100 rpm
